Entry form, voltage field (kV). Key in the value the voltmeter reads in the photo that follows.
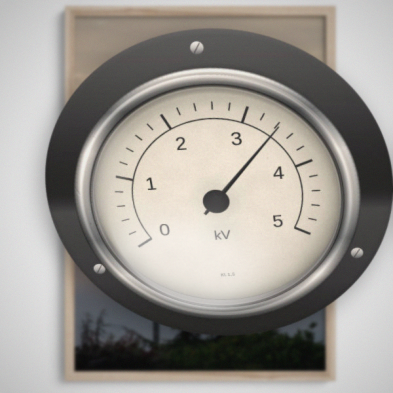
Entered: 3.4 kV
